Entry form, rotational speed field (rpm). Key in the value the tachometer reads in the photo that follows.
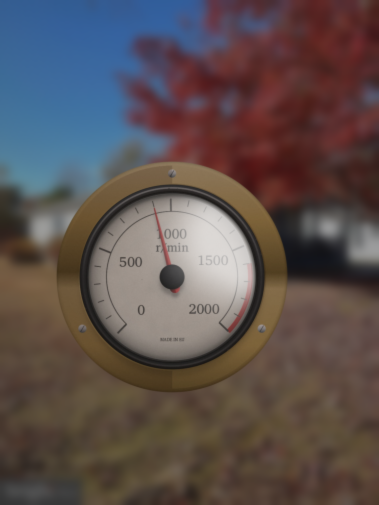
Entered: 900 rpm
